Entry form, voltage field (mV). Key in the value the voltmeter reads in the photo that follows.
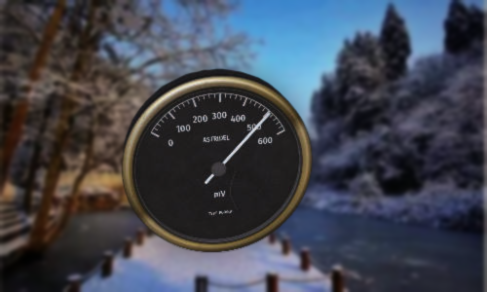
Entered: 500 mV
